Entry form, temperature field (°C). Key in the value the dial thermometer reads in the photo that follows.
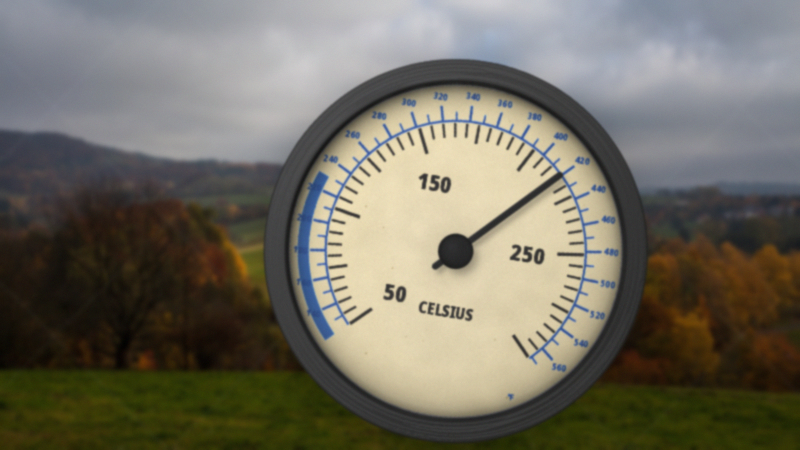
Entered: 215 °C
